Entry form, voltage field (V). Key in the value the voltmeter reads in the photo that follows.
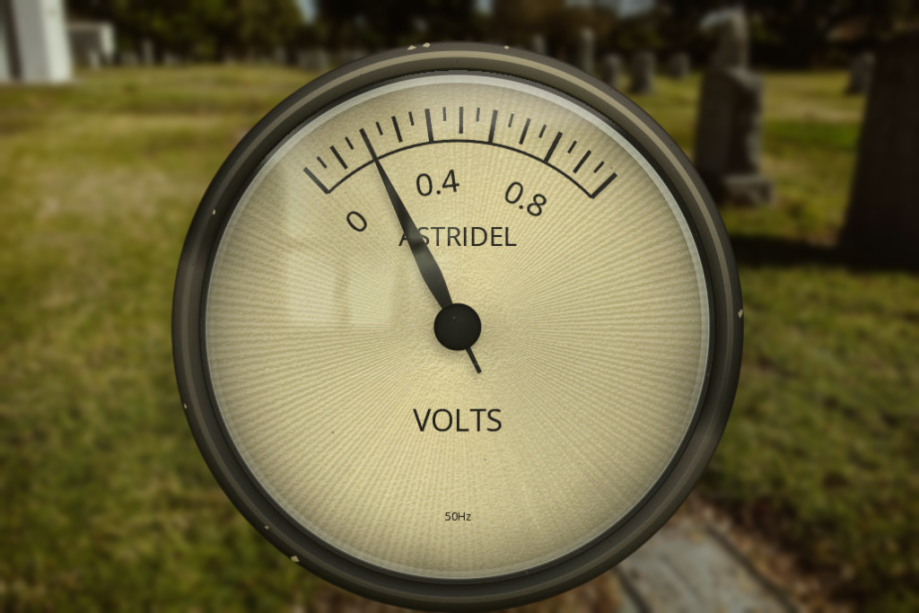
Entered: 0.2 V
